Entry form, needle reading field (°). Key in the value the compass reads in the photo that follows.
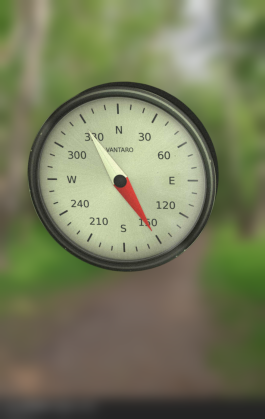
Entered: 150 °
